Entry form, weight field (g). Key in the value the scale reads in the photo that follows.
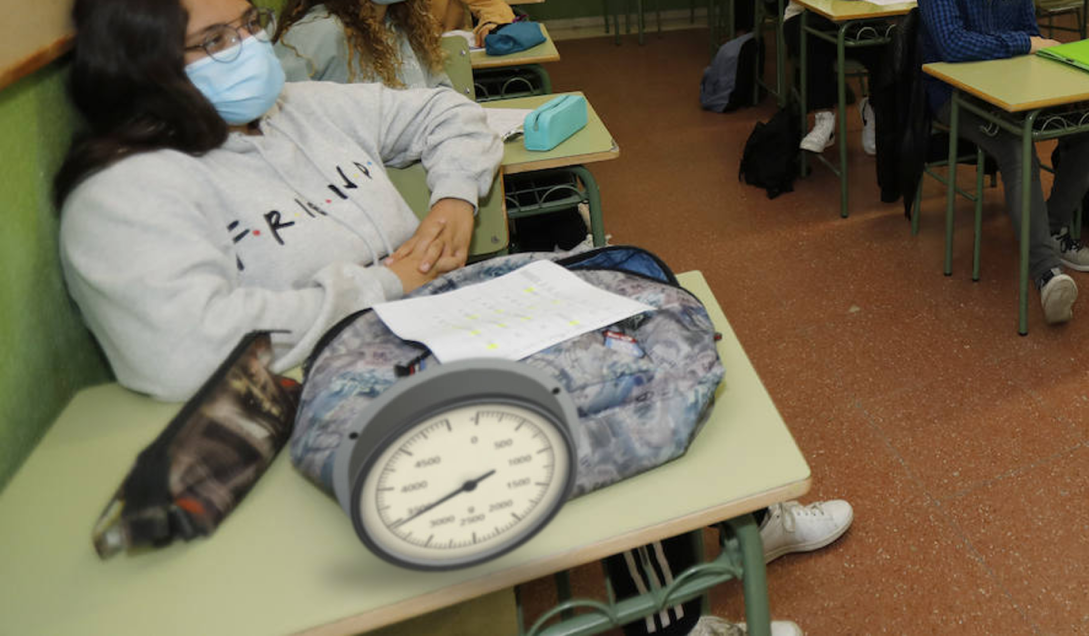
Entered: 3500 g
